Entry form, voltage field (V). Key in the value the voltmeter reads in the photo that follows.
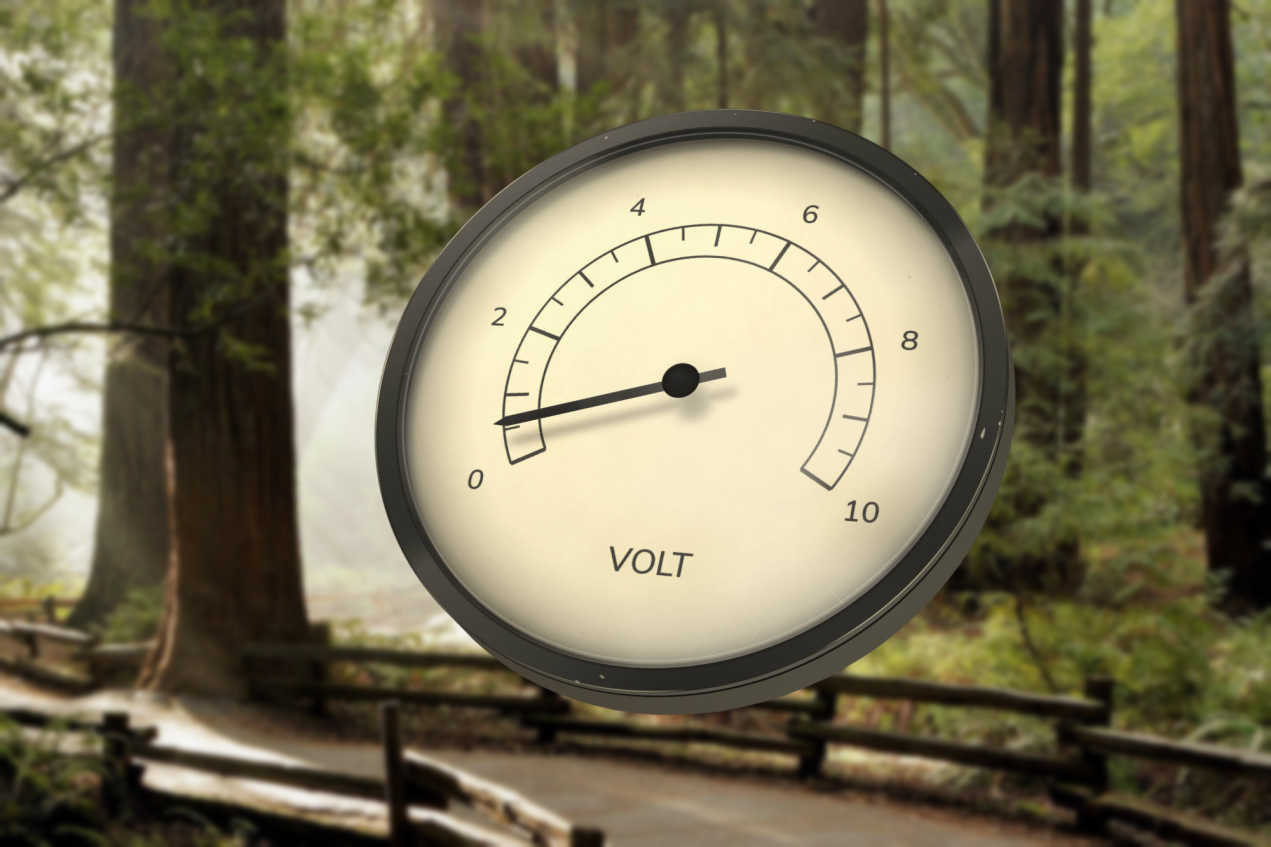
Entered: 0.5 V
